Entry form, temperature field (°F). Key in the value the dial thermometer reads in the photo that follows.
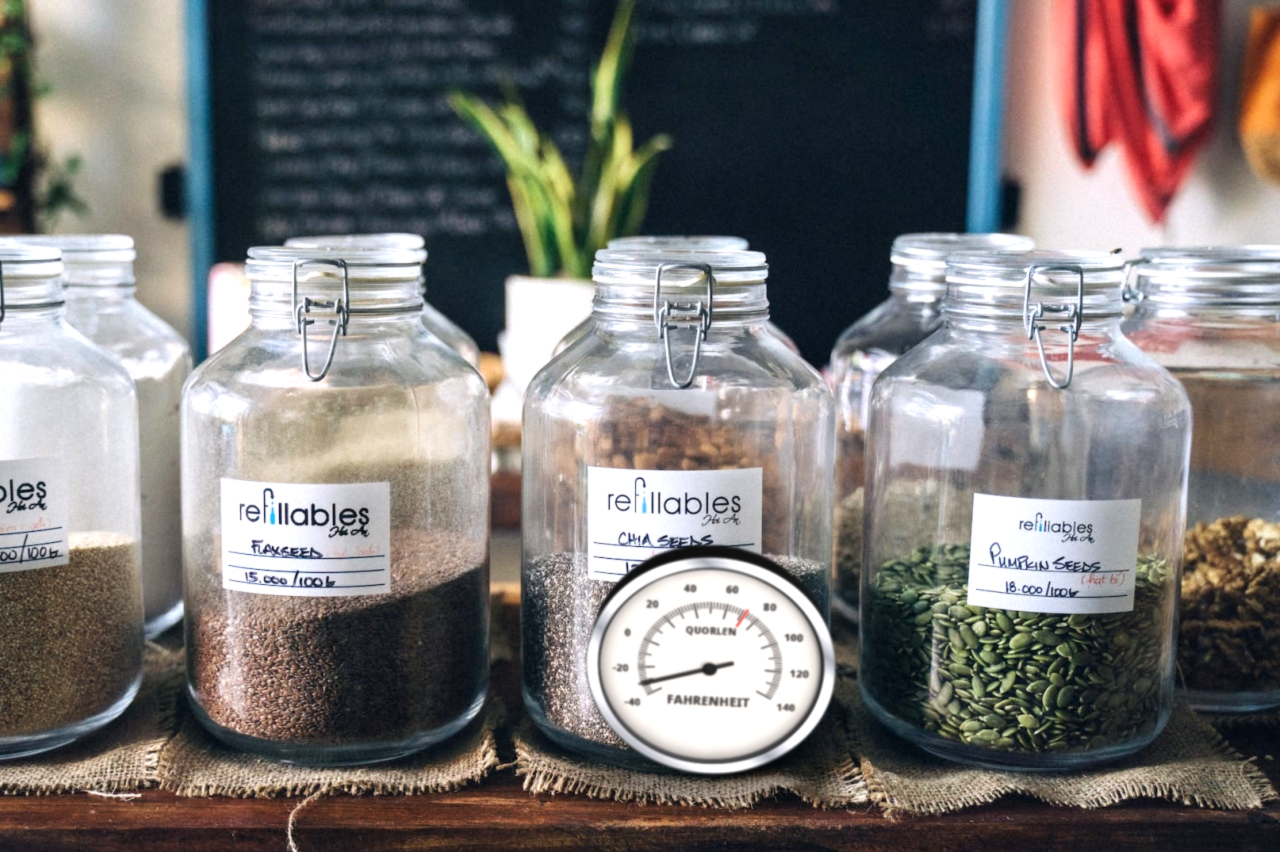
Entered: -30 °F
